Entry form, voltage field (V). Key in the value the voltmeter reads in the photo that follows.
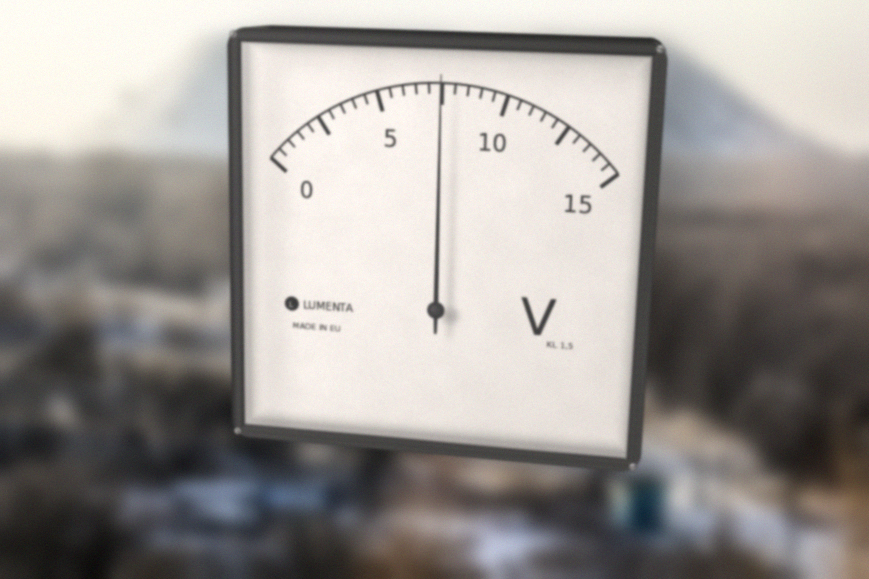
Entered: 7.5 V
